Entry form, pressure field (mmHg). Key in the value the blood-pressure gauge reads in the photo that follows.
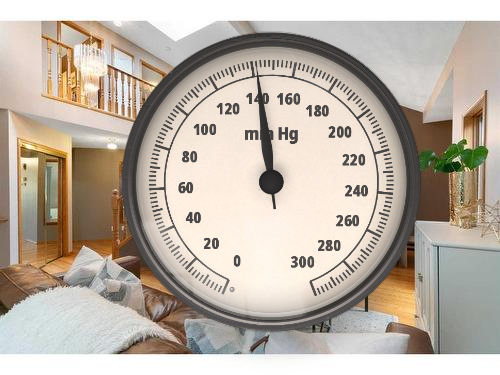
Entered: 142 mmHg
